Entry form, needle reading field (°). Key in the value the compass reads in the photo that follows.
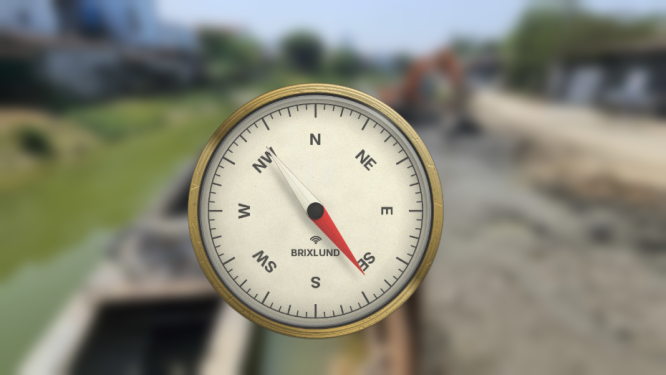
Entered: 142.5 °
